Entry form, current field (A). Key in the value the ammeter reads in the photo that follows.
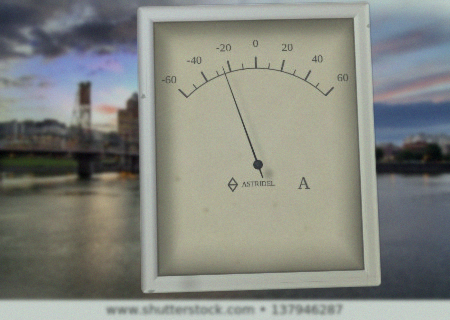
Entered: -25 A
